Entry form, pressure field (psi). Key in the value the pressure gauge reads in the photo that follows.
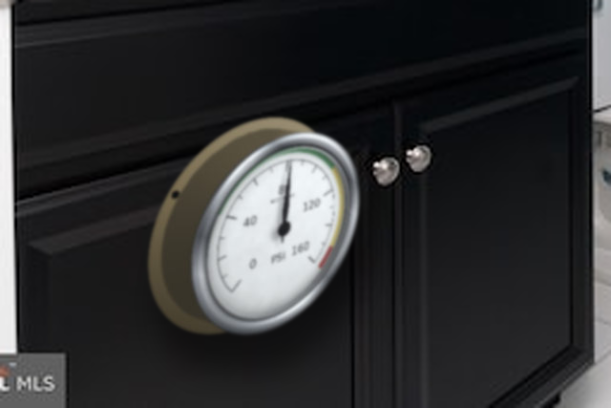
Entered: 80 psi
